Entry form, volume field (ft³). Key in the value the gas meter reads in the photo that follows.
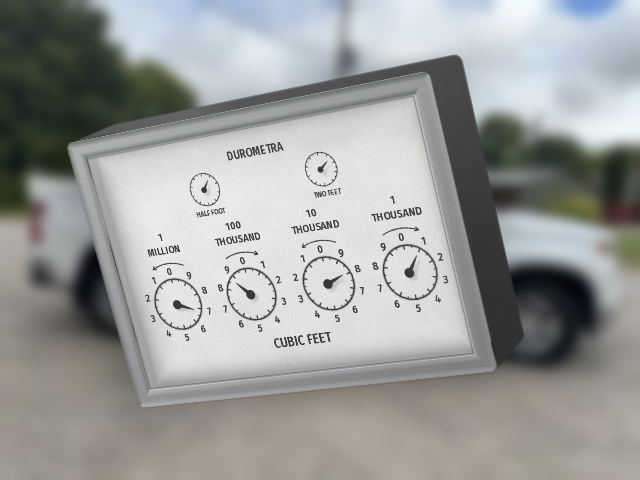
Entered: 688100 ft³
